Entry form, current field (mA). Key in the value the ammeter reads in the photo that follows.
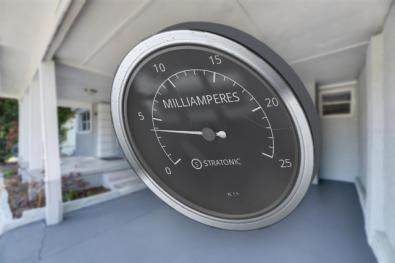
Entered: 4 mA
